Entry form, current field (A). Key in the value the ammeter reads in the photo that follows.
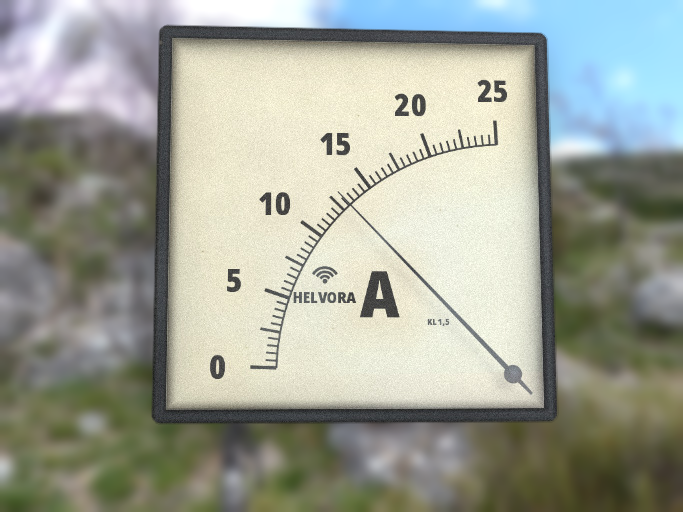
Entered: 13 A
